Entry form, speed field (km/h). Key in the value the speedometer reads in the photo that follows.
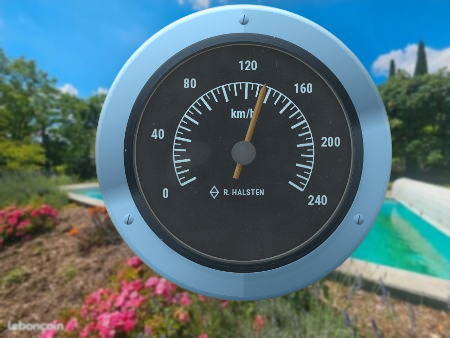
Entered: 135 km/h
